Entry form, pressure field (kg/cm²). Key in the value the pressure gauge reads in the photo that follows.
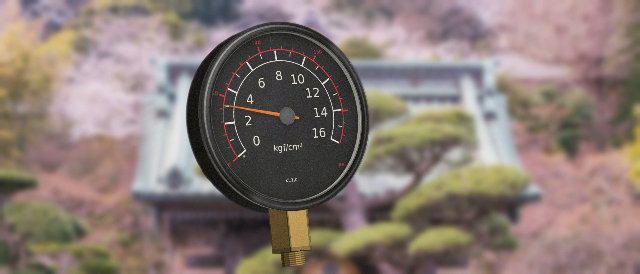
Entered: 3 kg/cm²
